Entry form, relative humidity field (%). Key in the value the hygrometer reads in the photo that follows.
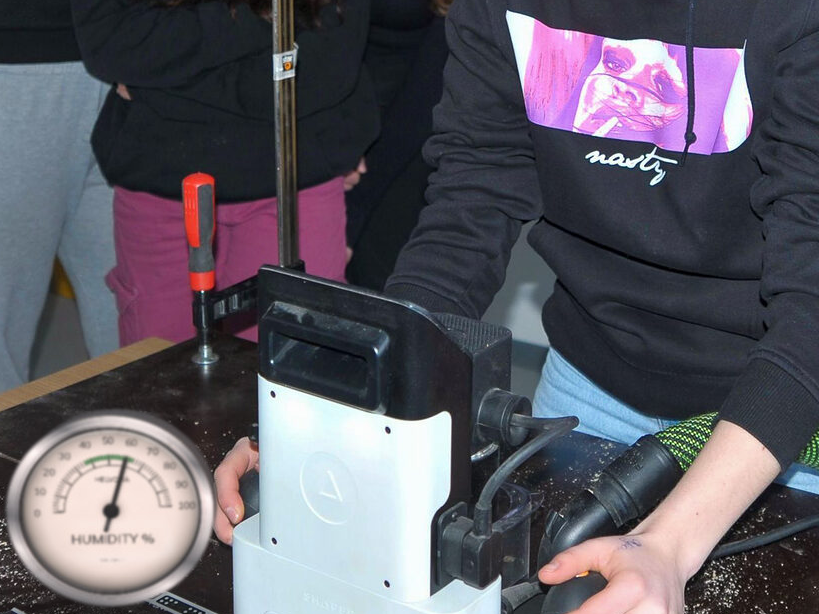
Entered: 60 %
